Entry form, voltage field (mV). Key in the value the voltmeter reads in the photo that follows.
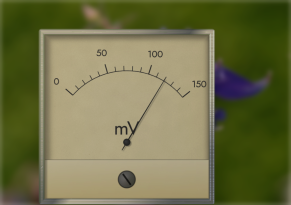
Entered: 120 mV
